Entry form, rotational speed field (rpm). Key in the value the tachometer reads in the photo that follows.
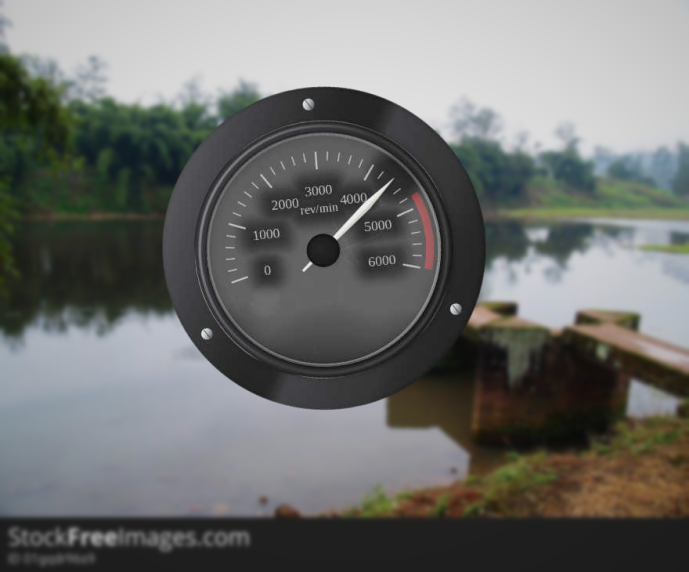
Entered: 4400 rpm
